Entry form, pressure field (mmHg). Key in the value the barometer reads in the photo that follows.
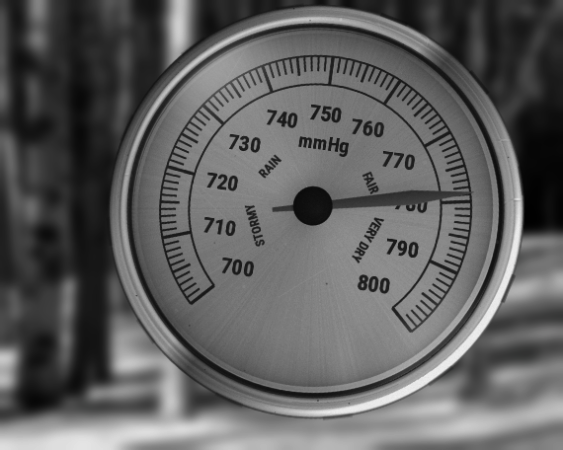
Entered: 779 mmHg
